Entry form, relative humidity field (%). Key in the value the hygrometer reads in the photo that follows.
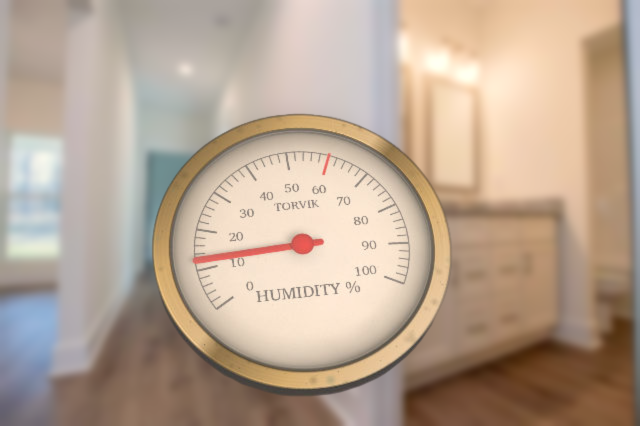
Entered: 12 %
